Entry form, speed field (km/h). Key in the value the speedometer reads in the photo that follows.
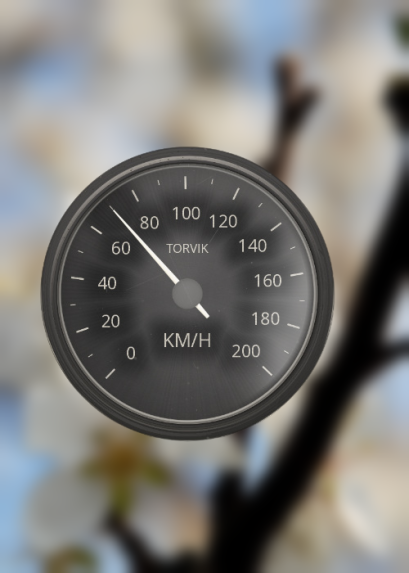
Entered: 70 km/h
